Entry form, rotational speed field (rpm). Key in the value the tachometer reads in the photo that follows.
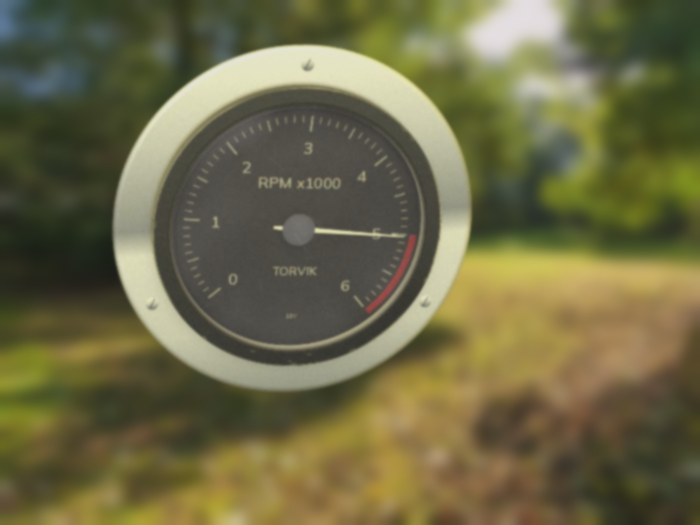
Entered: 5000 rpm
